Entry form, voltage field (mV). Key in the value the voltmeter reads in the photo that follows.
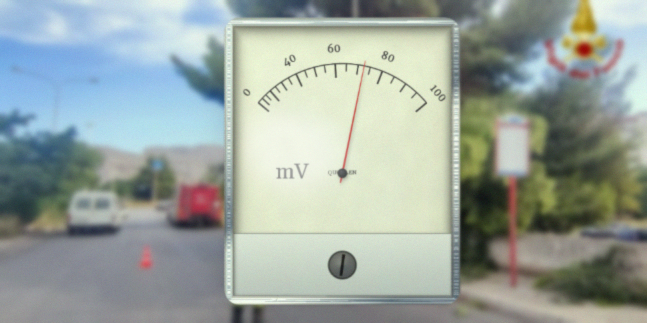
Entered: 72.5 mV
